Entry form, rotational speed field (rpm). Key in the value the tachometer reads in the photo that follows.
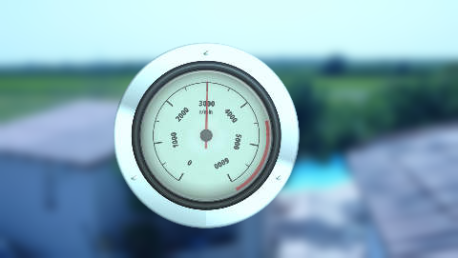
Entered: 3000 rpm
